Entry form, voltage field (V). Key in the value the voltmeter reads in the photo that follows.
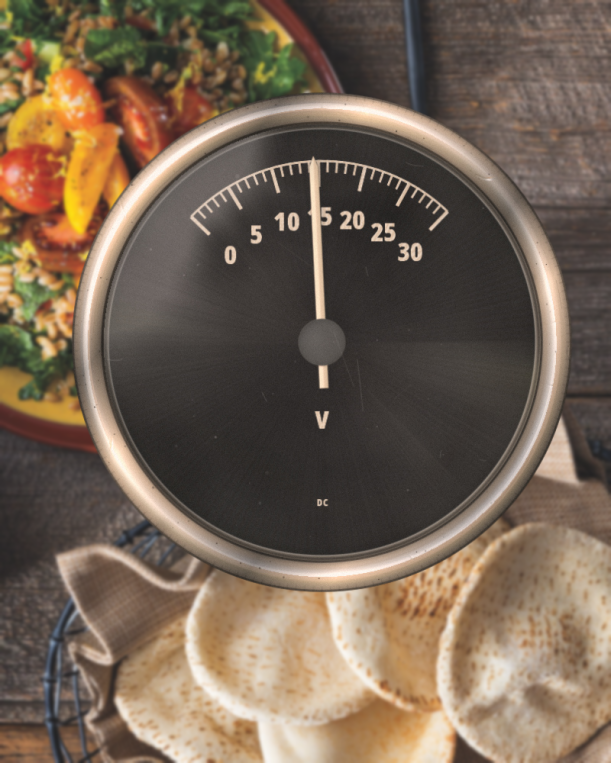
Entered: 14.5 V
